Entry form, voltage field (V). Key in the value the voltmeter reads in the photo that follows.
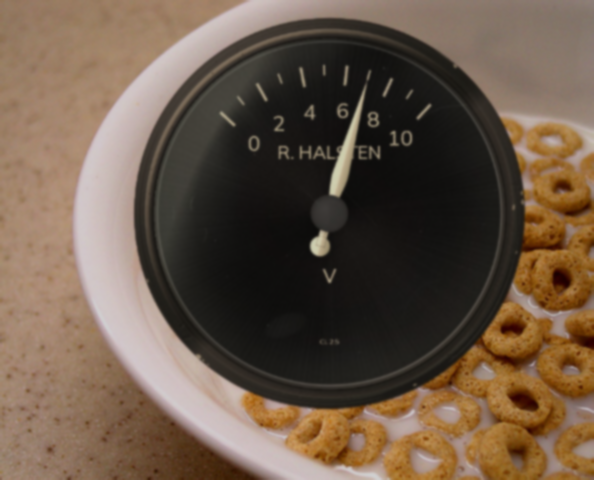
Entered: 7 V
